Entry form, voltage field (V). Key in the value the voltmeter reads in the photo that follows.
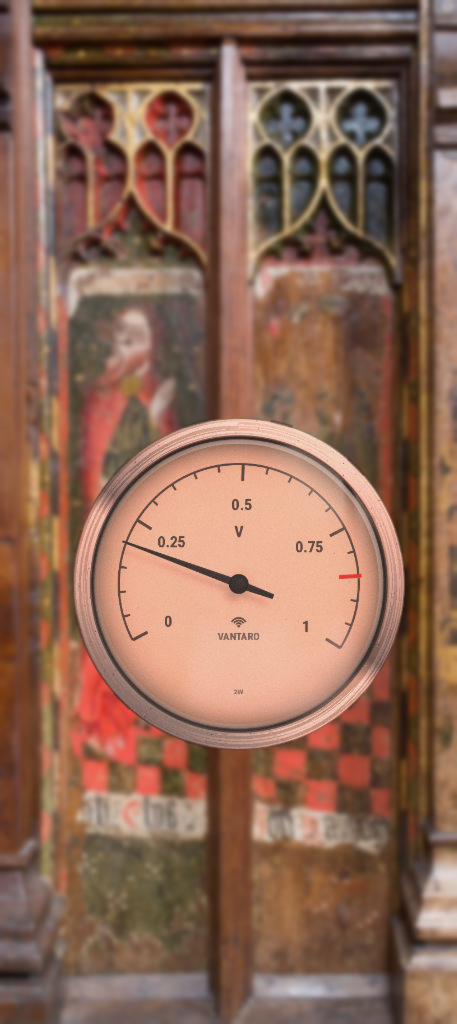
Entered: 0.2 V
